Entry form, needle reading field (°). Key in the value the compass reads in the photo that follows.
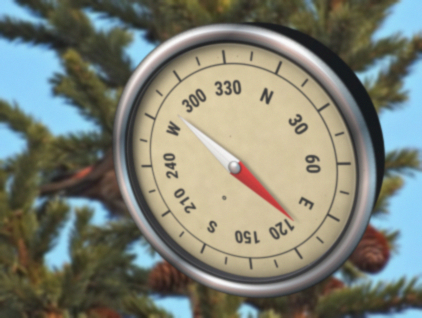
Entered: 105 °
